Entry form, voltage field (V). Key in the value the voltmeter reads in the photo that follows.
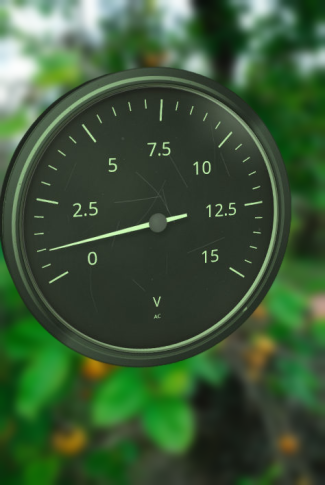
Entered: 1 V
